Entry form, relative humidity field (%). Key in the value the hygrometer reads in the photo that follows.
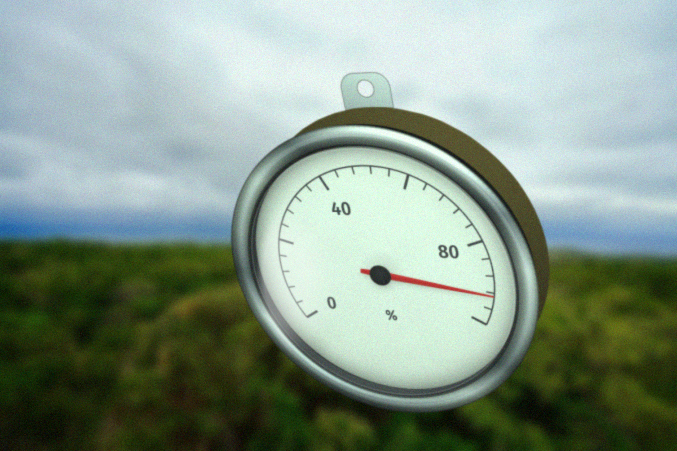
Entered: 92 %
